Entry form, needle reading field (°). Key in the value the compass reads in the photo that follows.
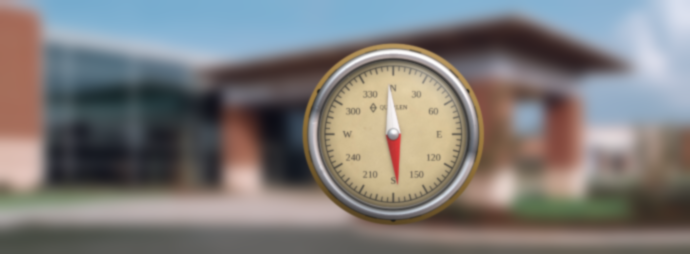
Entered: 175 °
